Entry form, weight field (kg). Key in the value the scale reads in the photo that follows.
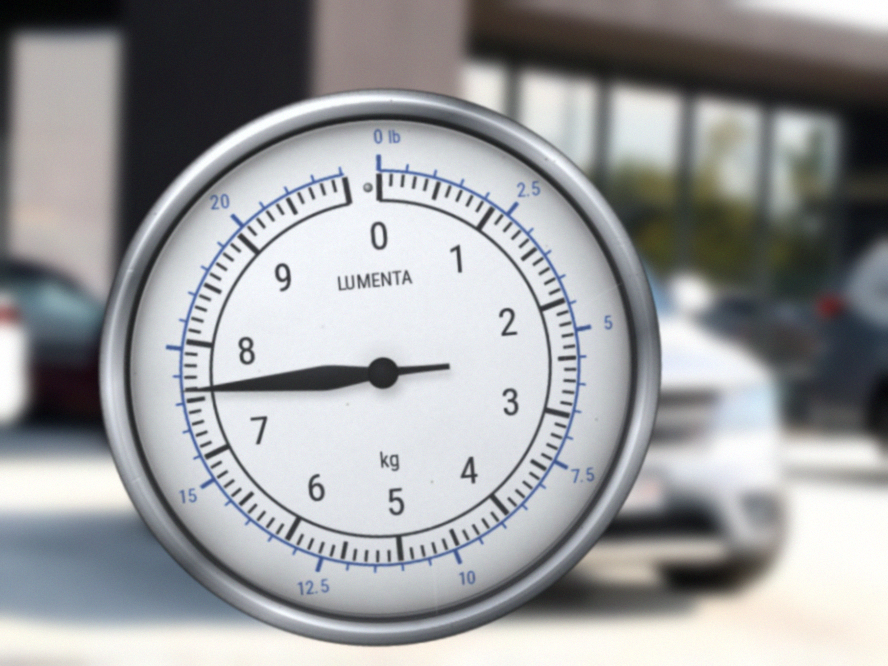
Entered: 7.6 kg
